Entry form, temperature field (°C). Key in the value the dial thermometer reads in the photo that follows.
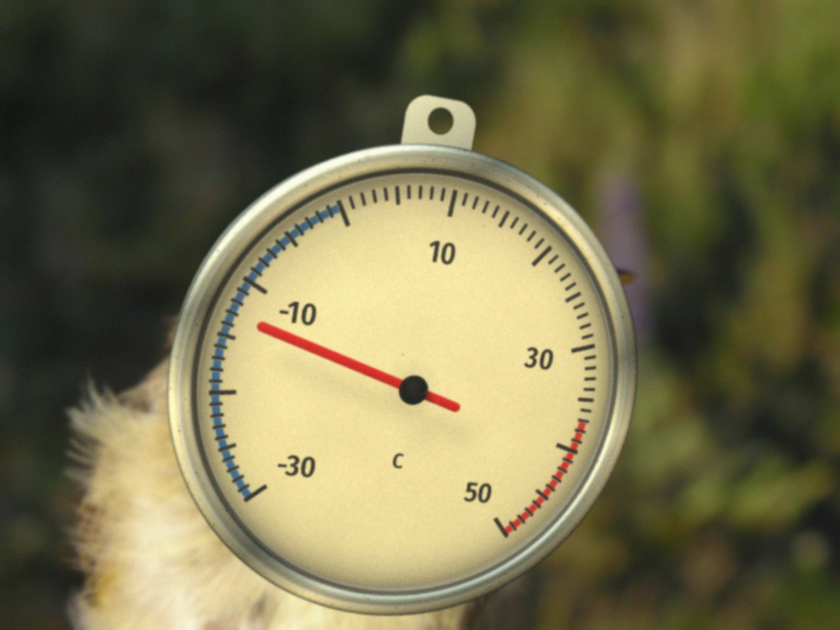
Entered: -13 °C
